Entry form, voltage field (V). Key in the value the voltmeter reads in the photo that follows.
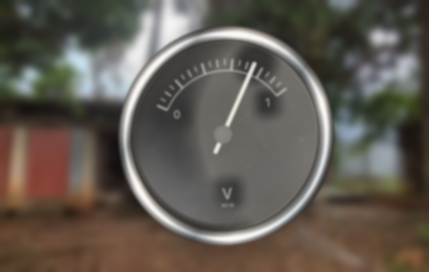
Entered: 0.75 V
